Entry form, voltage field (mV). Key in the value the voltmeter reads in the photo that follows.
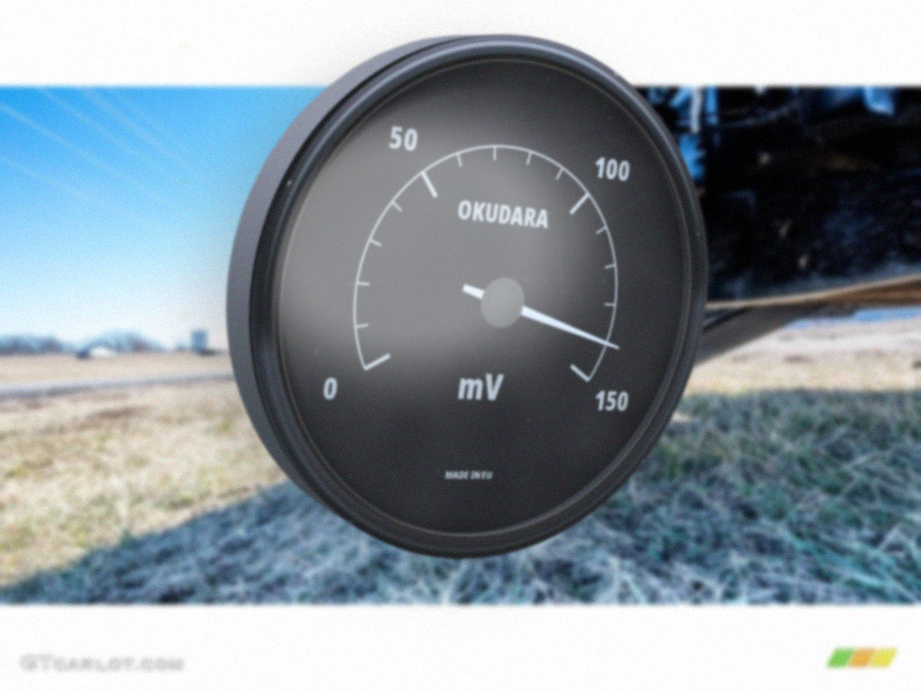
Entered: 140 mV
